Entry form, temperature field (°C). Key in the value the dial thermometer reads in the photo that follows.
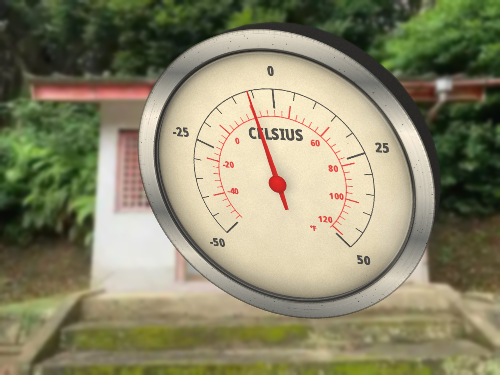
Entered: -5 °C
